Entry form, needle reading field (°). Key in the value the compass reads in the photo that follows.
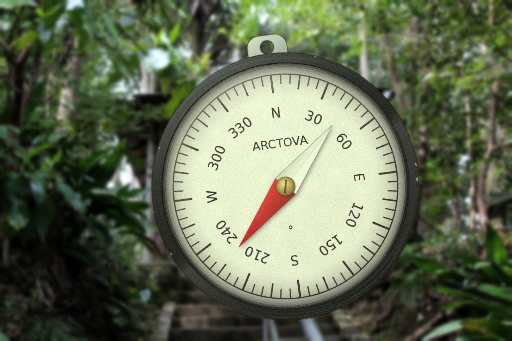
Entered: 225 °
